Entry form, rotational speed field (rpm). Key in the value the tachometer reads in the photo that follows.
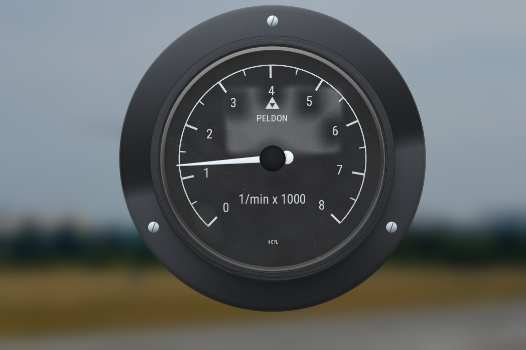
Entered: 1250 rpm
